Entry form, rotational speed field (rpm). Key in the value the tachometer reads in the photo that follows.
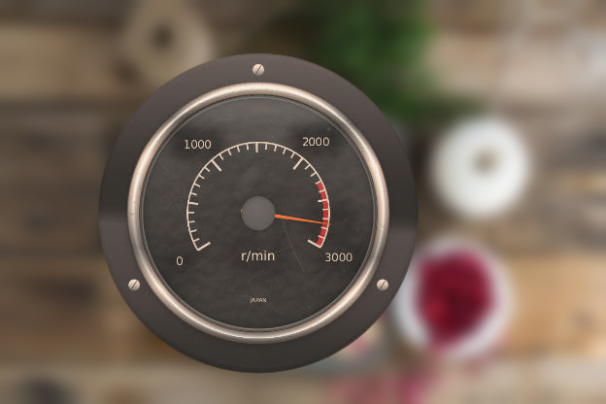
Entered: 2750 rpm
